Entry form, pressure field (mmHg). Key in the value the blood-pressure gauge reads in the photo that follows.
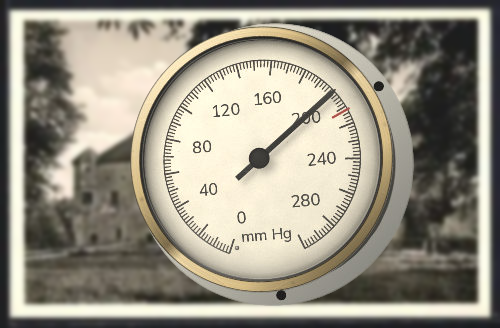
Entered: 200 mmHg
